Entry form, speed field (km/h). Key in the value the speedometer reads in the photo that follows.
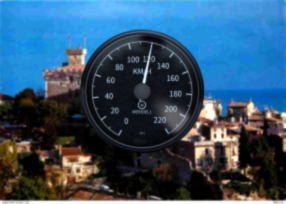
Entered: 120 km/h
